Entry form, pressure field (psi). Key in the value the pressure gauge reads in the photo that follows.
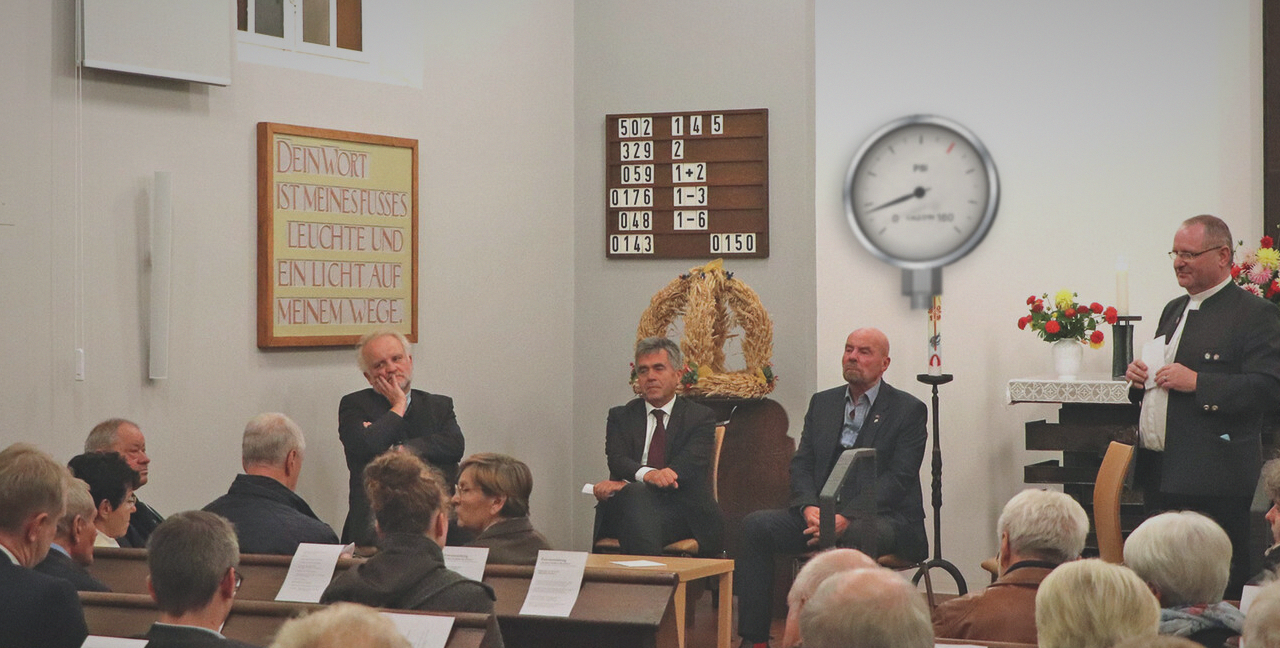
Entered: 15 psi
